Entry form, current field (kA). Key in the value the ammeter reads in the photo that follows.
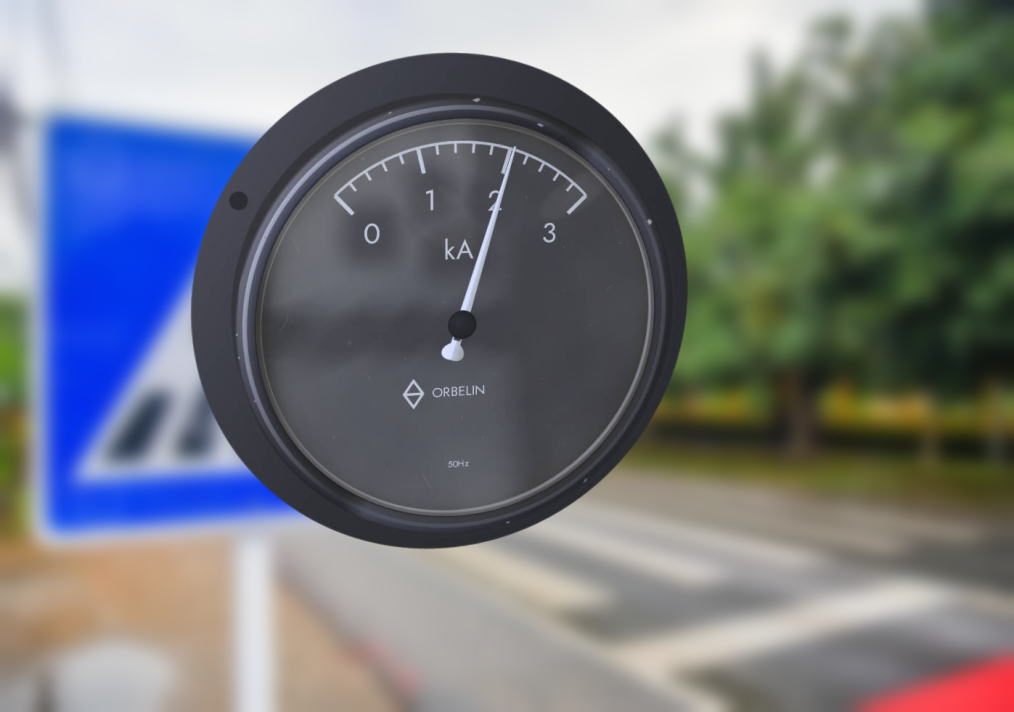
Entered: 2 kA
